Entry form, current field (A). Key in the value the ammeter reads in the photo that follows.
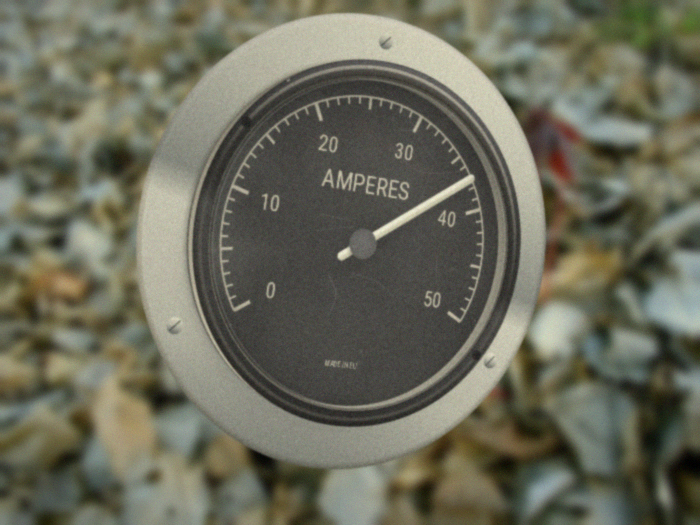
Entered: 37 A
